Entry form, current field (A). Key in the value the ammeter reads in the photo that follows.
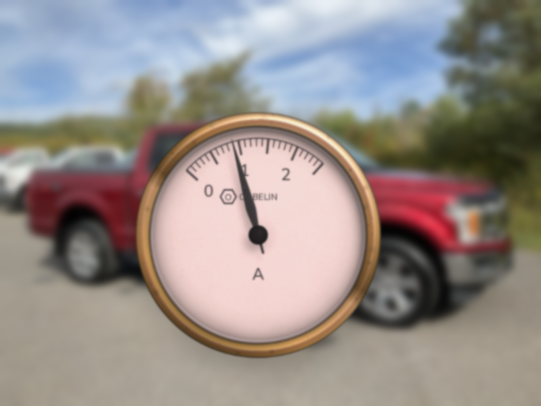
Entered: 0.9 A
